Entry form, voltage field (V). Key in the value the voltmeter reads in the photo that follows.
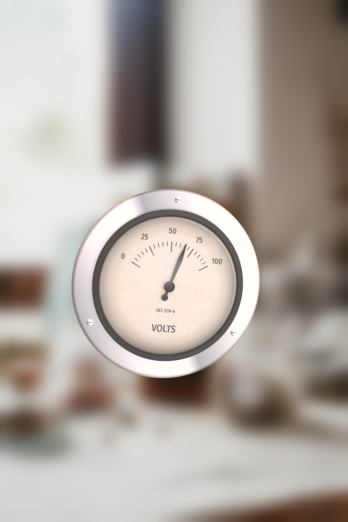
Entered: 65 V
